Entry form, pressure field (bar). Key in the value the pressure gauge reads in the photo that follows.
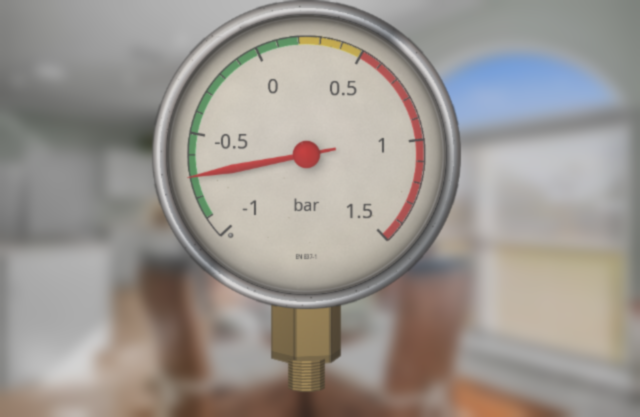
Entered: -0.7 bar
